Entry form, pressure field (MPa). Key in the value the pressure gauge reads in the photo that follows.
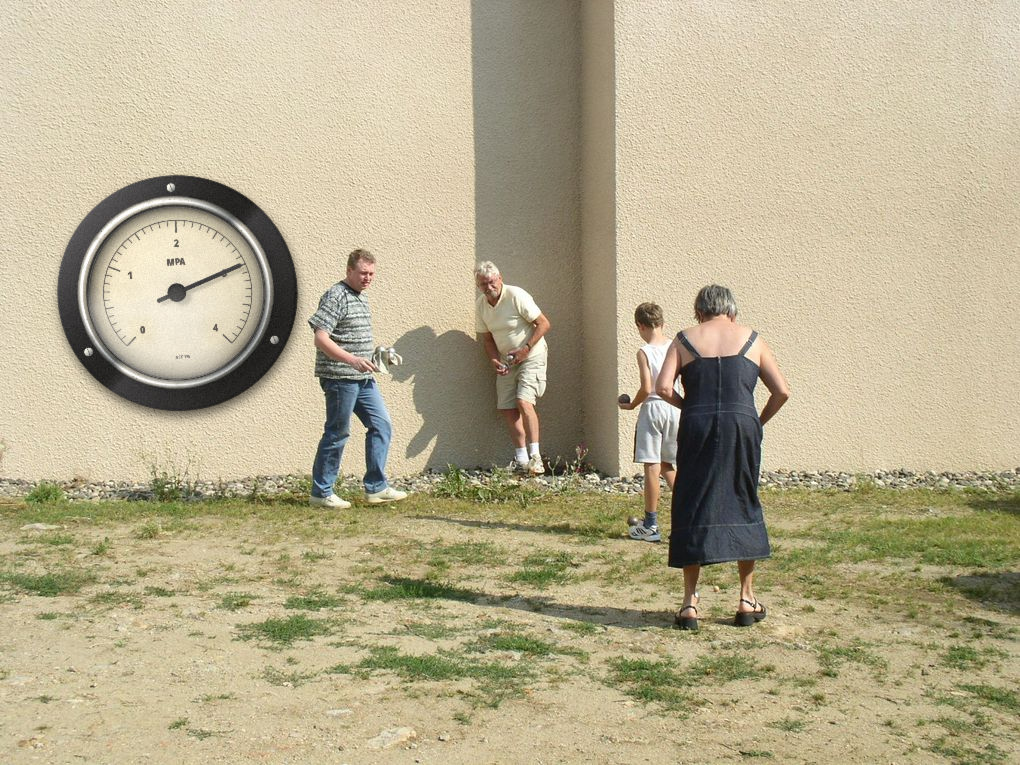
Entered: 3 MPa
